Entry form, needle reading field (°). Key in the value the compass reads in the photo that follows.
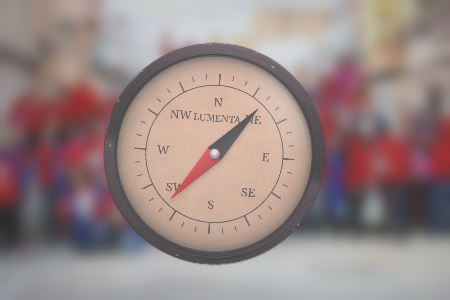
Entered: 220 °
